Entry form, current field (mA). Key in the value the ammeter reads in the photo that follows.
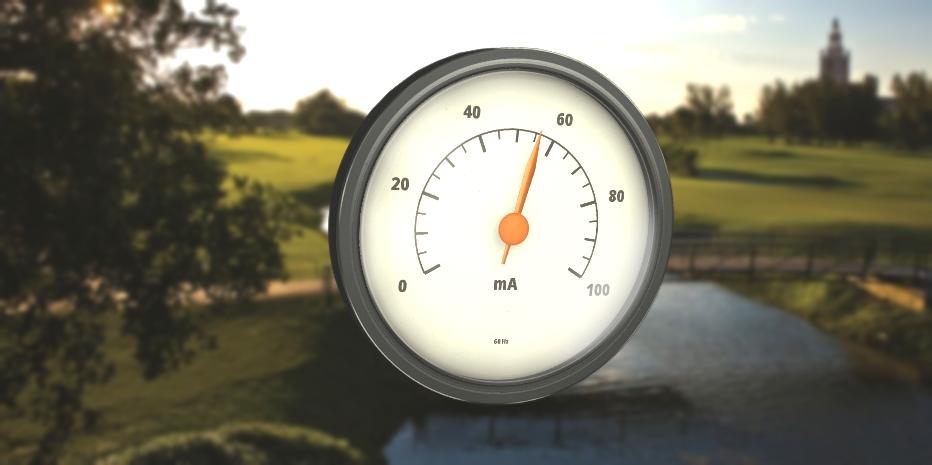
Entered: 55 mA
